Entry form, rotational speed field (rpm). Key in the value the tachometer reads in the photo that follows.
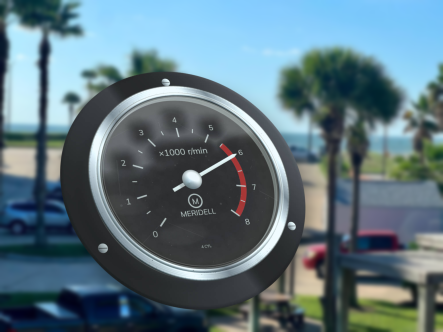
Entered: 6000 rpm
